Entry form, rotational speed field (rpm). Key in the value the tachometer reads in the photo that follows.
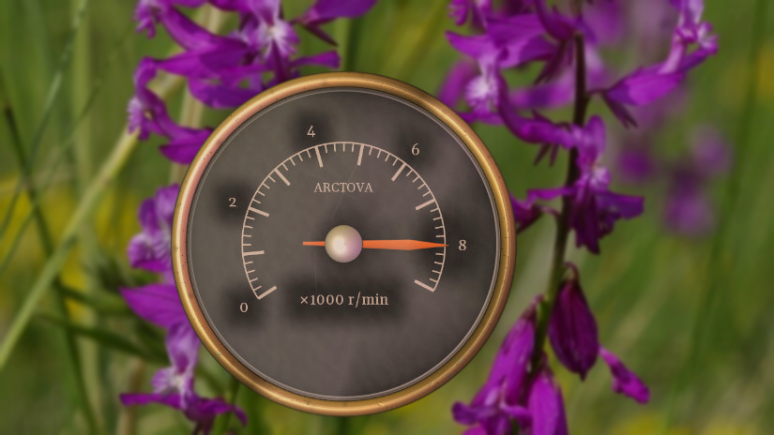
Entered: 8000 rpm
